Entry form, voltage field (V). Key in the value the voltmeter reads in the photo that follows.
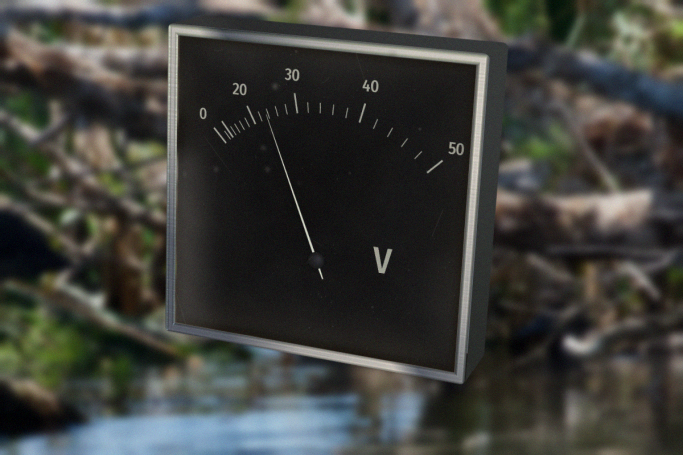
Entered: 24 V
